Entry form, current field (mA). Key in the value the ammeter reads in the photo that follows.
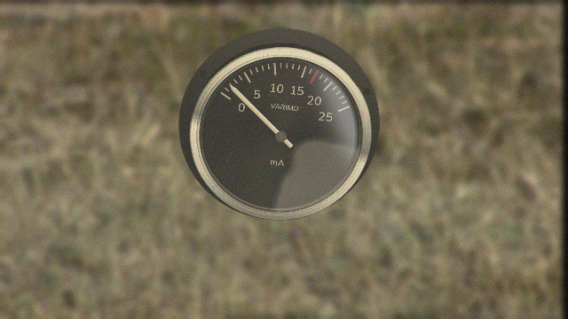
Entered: 2 mA
